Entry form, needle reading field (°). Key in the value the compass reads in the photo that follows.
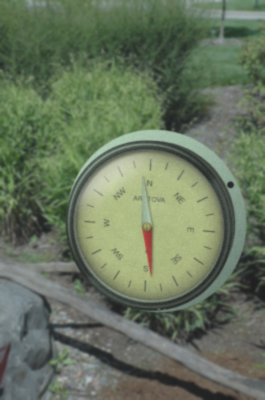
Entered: 172.5 °
